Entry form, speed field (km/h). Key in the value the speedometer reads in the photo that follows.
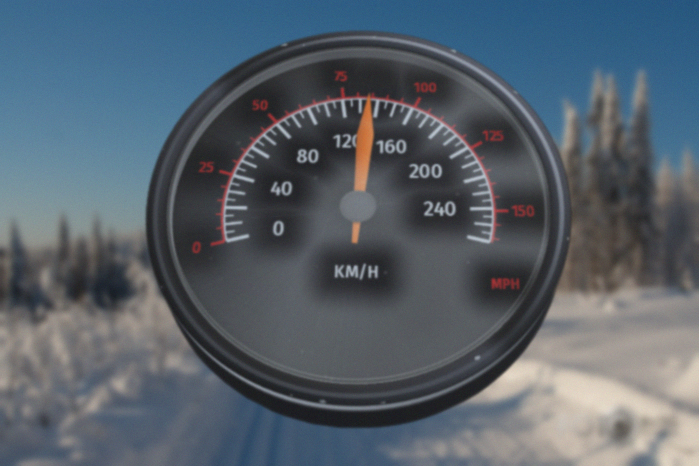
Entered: 135 km/h
